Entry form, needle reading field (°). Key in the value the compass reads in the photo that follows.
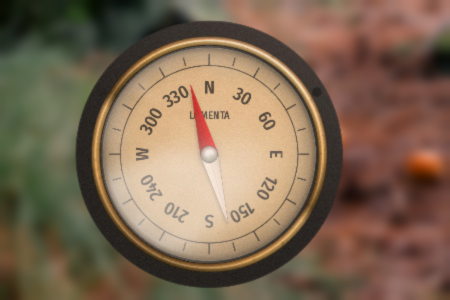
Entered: 345 °
